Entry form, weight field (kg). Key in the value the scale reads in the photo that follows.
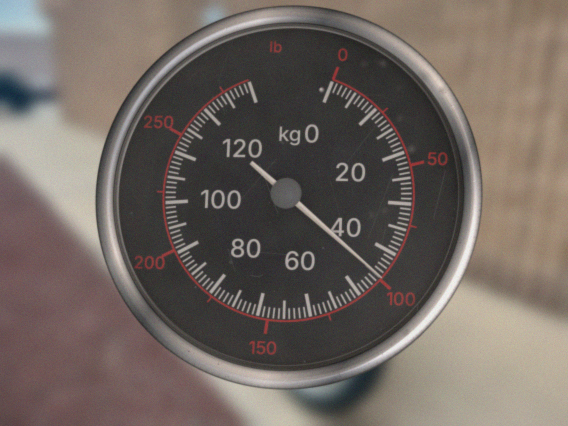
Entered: 45 kg
